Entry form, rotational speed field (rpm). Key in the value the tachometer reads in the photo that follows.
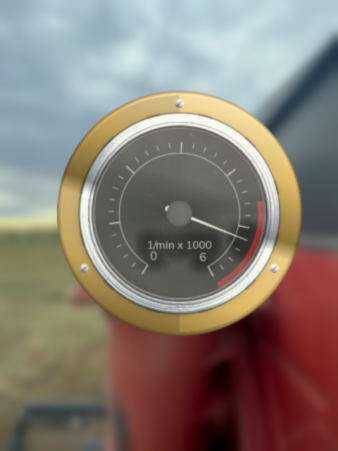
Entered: 5200 rpm
